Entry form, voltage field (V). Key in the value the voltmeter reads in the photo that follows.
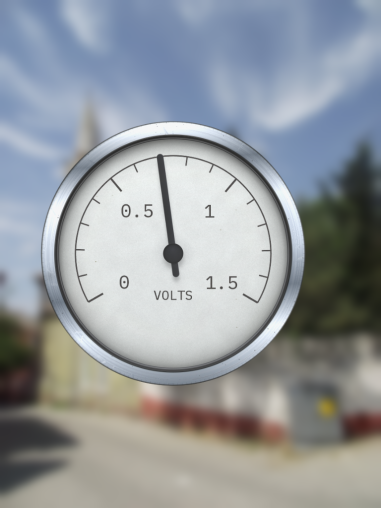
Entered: 0.7 V
